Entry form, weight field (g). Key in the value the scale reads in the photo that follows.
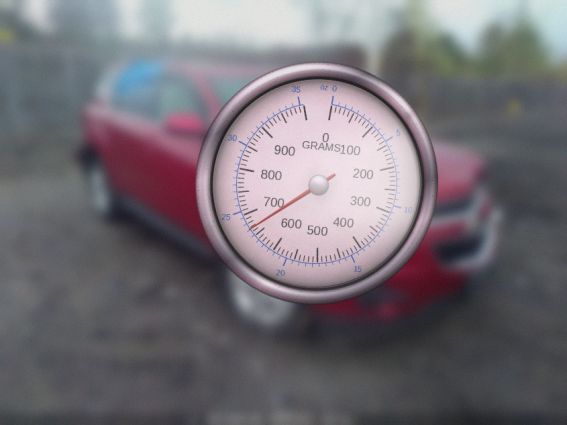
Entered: 670 g
